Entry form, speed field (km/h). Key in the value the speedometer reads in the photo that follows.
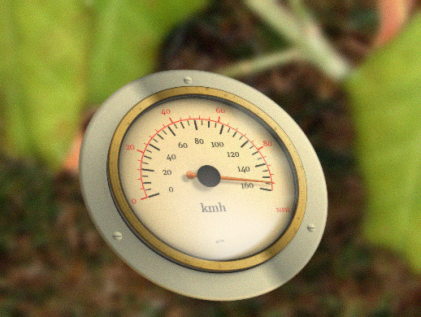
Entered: 155 km/h
